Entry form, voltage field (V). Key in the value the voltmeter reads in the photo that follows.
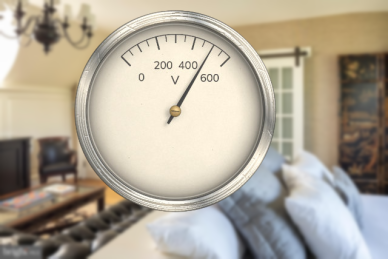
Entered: 500 V
